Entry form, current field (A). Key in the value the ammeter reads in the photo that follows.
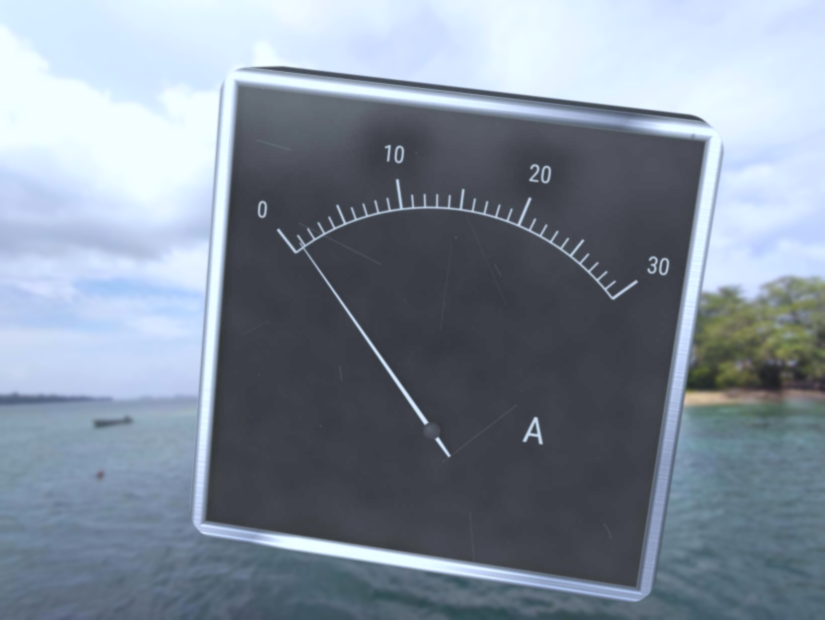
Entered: 1 A
